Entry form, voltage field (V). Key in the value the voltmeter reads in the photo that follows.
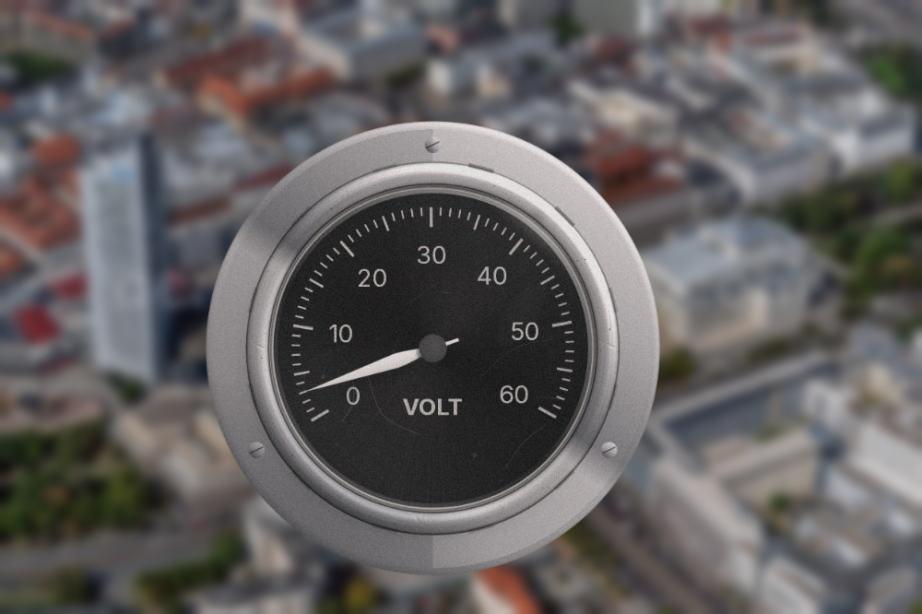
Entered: 3 V
